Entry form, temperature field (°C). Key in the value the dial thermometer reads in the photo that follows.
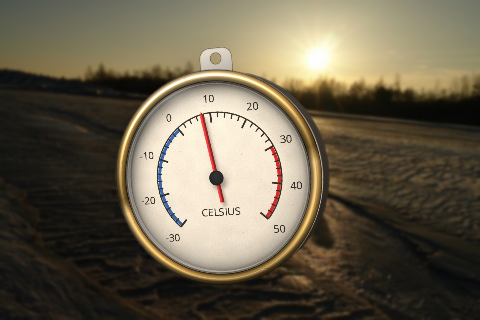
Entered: 8 °C
